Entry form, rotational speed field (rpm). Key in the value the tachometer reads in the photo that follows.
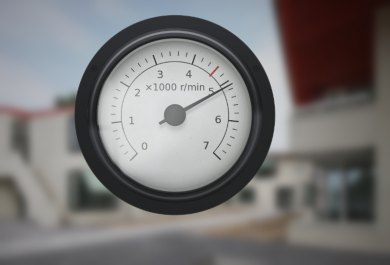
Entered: 5100 rpm
